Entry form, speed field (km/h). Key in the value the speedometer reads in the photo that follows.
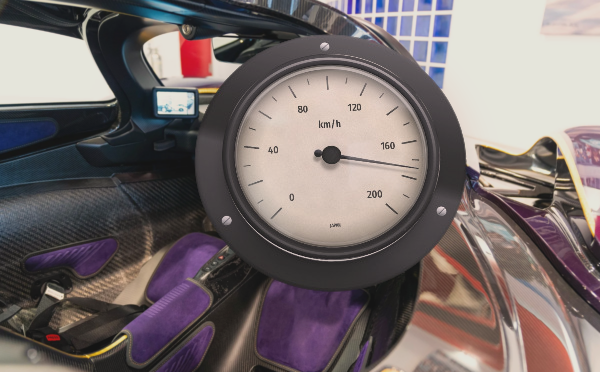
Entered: 175 km/h
